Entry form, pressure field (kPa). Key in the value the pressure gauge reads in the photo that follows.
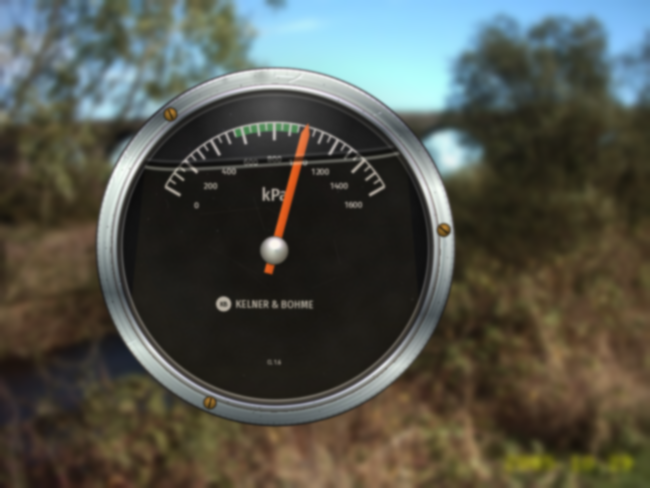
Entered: 1000 kPa
